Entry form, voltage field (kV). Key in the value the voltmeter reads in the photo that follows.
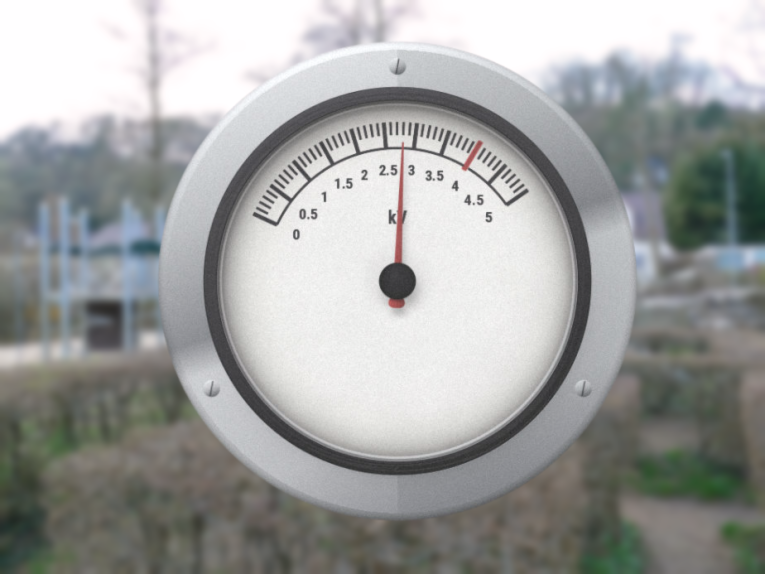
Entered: 2.8 kV
